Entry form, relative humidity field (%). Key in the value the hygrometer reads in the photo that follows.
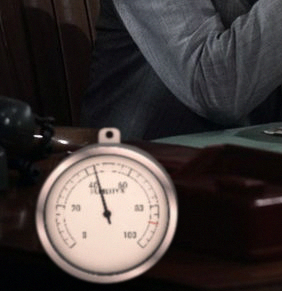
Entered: 44 %
